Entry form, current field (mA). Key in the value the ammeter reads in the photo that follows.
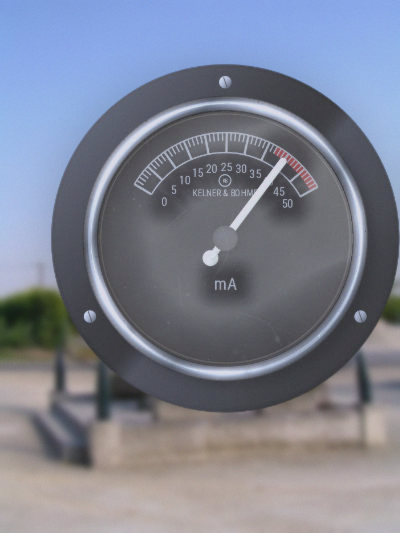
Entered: 40 mA
